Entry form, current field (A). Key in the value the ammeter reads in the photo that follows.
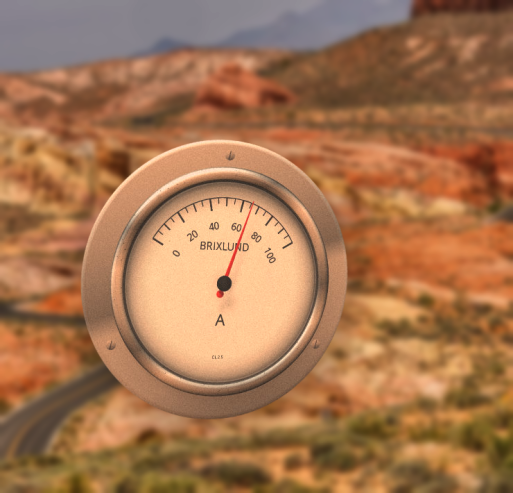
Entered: 65 A
